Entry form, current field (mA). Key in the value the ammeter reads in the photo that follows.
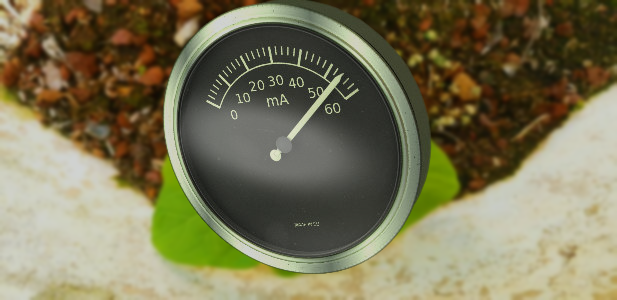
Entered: 54 mA
